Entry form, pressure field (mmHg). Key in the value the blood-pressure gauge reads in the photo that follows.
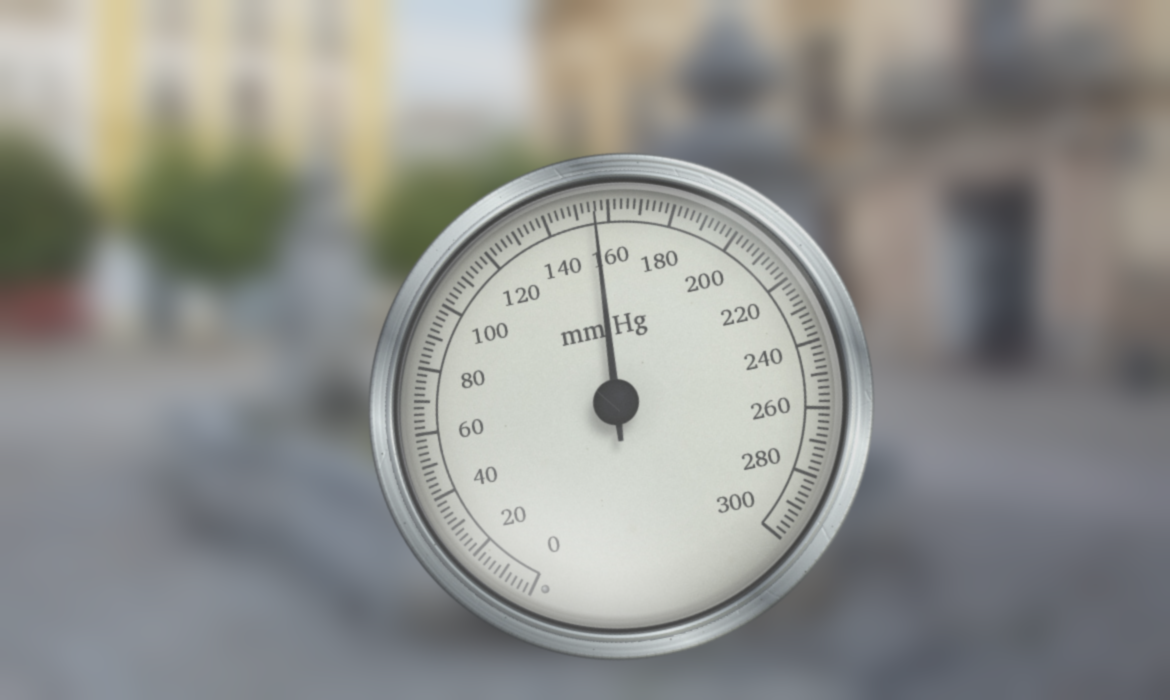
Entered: 156 mmHg
